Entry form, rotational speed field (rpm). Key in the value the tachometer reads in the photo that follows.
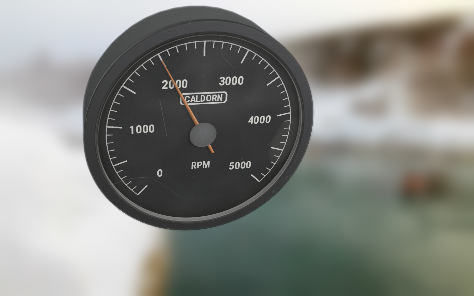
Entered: 2000 rpm
